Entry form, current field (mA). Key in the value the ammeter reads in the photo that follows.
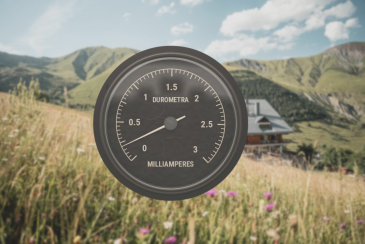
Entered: 0.2 mA
